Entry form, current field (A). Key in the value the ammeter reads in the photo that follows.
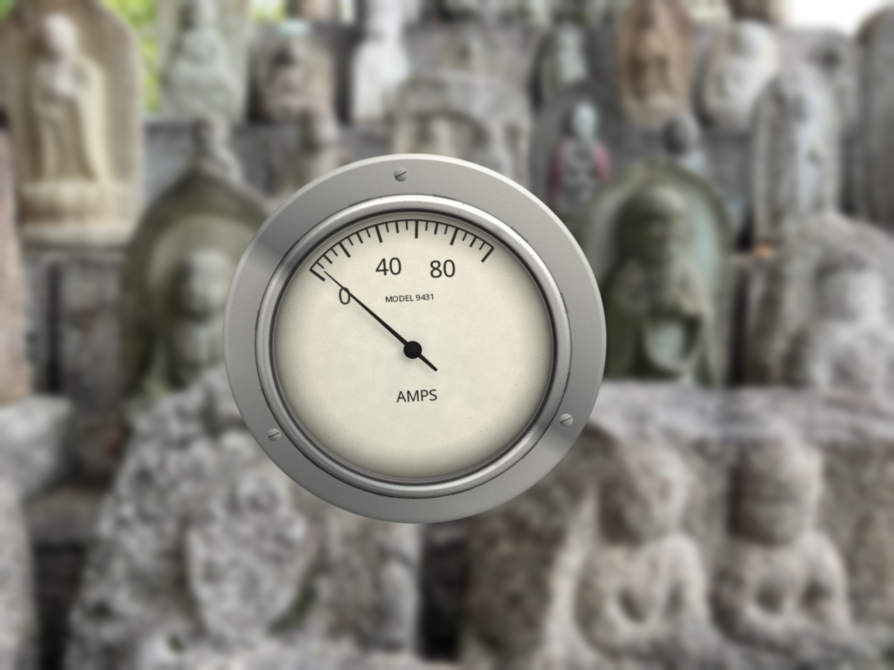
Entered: 5 A
